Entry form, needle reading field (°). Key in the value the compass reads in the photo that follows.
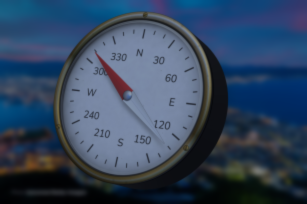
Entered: 310 °
